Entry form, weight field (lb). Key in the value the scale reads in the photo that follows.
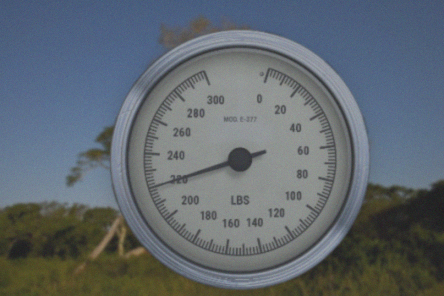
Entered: 220 lb
